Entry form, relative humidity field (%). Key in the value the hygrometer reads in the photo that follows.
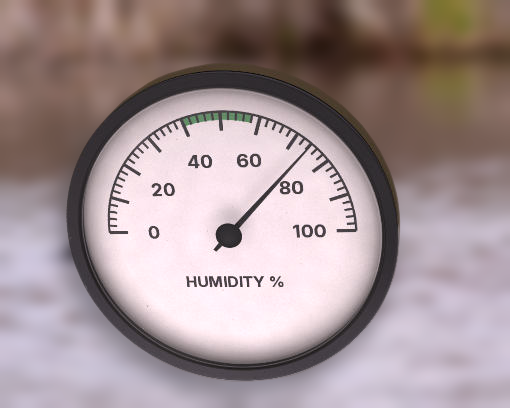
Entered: 74 %
